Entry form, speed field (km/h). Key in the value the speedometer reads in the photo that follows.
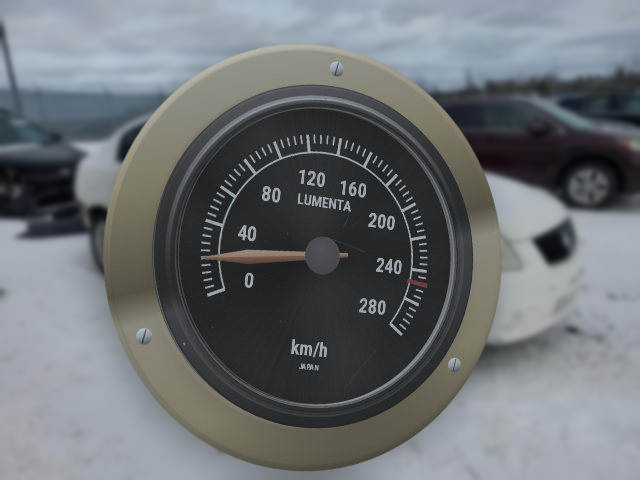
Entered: 20 km/h
